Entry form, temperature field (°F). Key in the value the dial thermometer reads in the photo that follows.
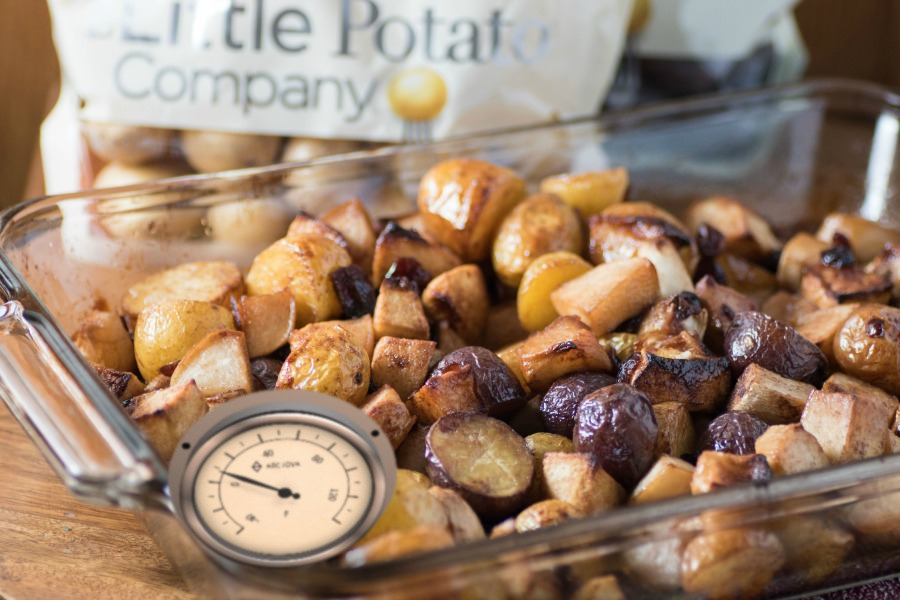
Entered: 10 °F
